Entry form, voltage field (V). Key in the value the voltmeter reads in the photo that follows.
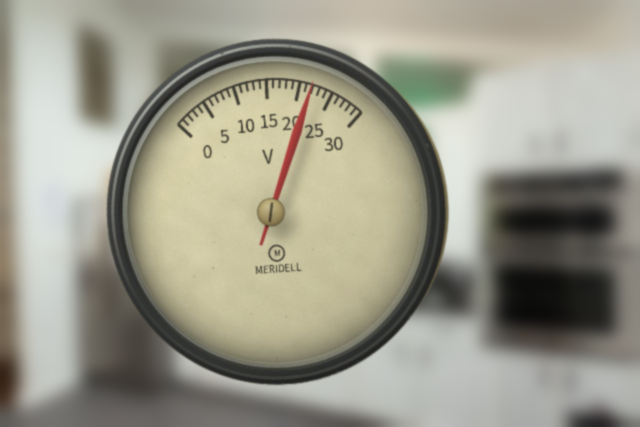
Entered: 22 V
